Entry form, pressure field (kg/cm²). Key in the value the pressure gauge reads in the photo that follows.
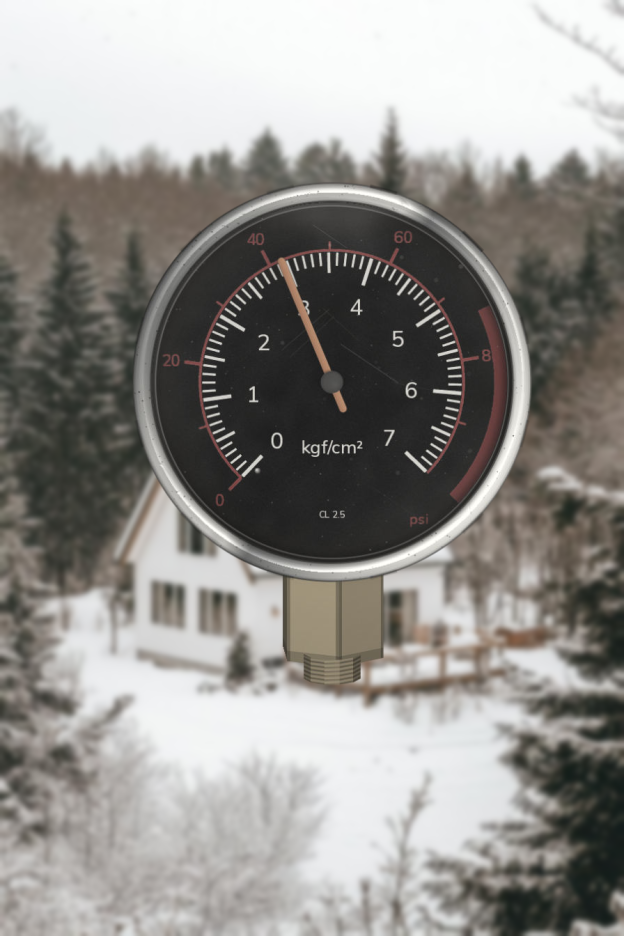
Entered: 2.95 kg/cm²
